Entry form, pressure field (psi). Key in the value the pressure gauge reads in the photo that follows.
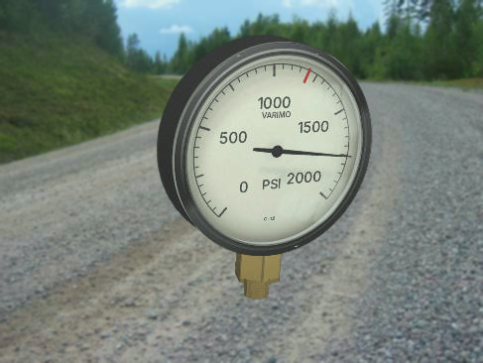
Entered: 1750 psi
